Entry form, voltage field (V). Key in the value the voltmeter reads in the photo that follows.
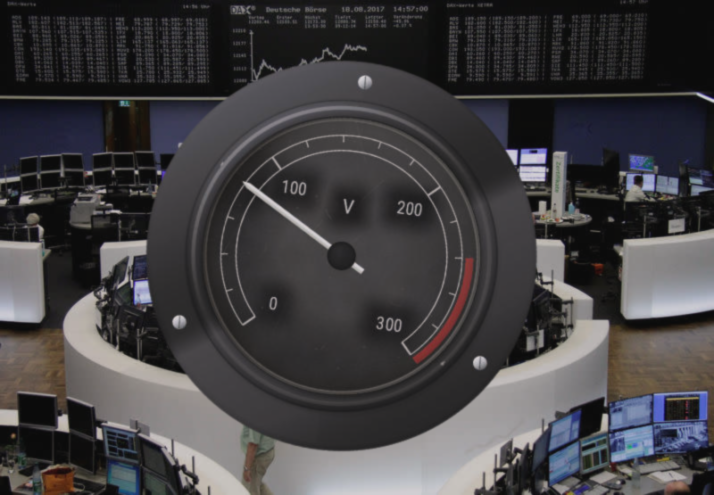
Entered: 80 V
